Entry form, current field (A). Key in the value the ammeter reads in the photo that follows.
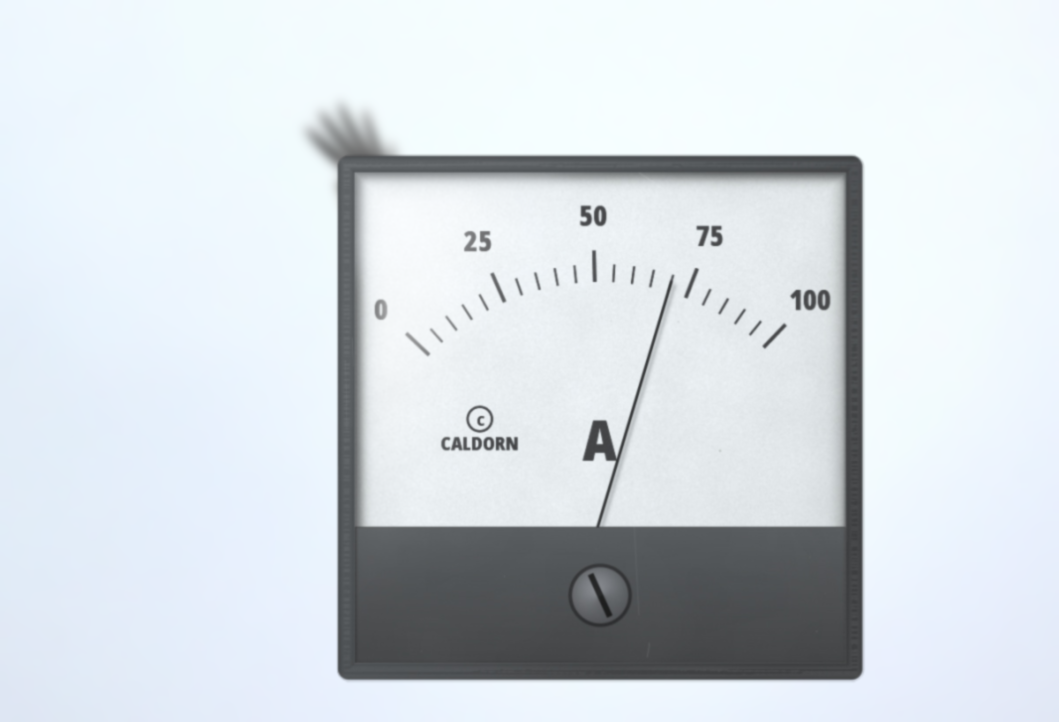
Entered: 70 A
